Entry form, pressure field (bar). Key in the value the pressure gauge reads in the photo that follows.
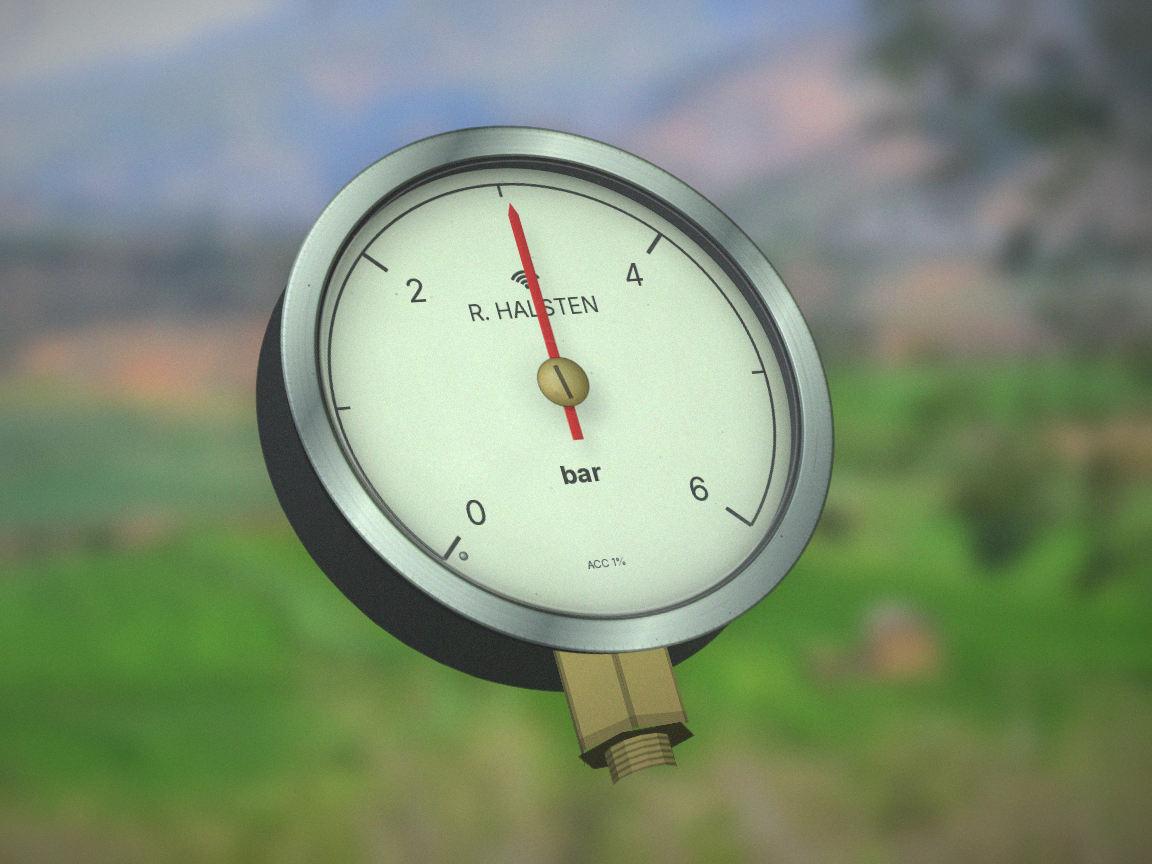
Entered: 3 bar
